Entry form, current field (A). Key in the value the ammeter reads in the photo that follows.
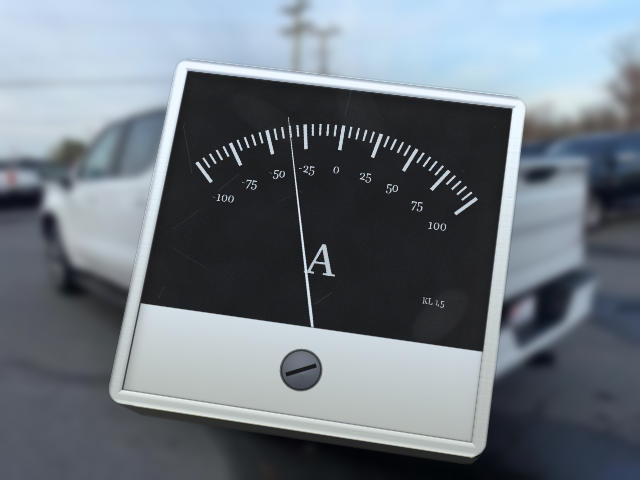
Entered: -35 A
